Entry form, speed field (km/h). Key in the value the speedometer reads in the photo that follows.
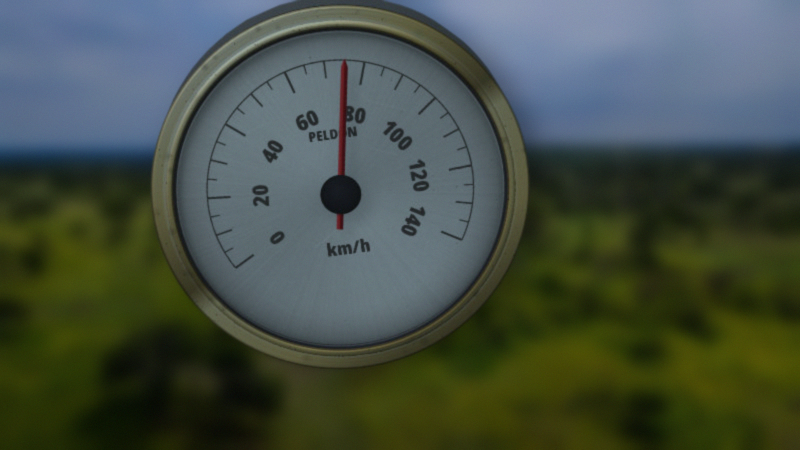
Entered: 75 km/h
